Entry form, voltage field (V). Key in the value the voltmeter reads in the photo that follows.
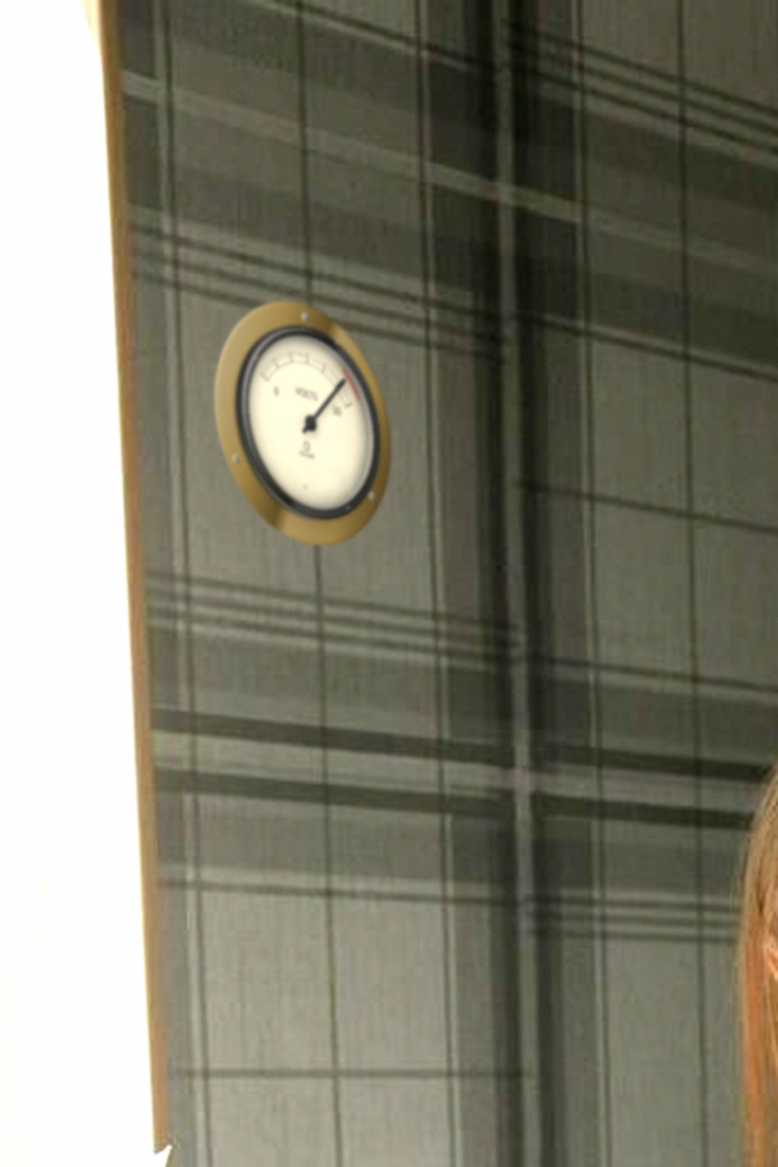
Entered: 25 V
